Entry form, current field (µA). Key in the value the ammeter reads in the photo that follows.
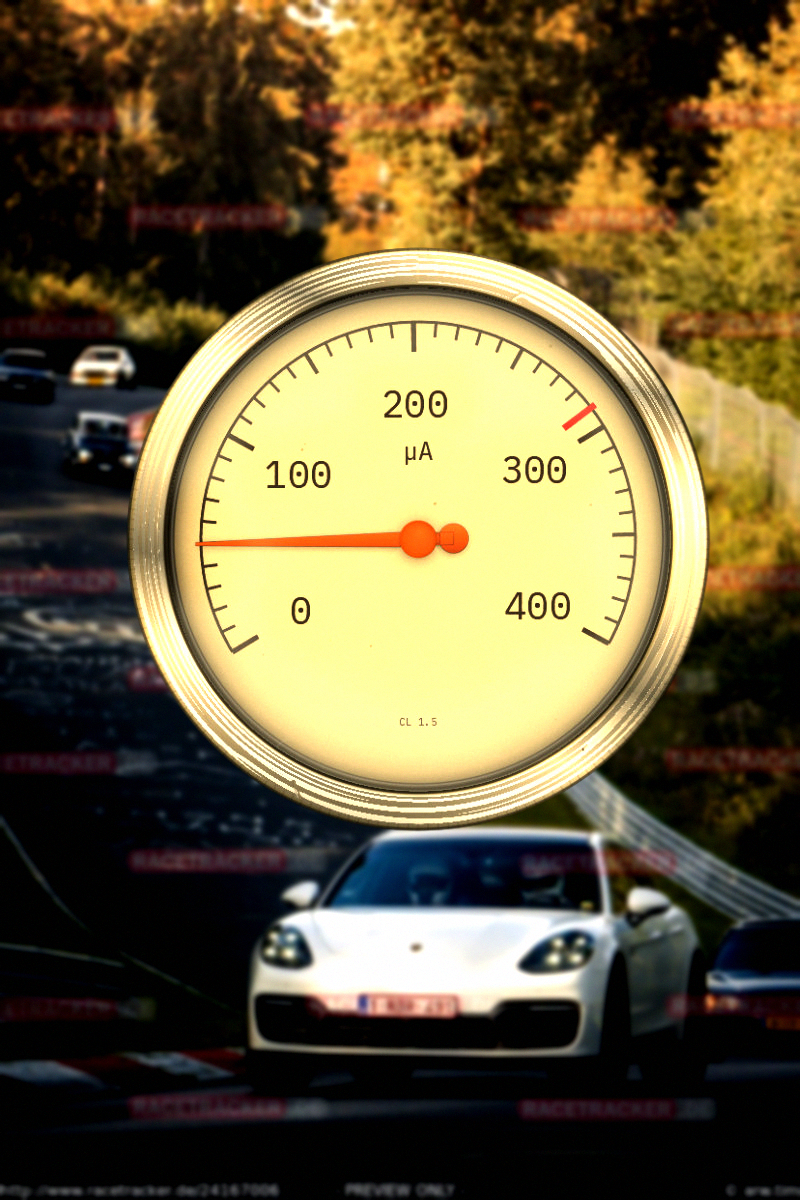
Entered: 50 µA
